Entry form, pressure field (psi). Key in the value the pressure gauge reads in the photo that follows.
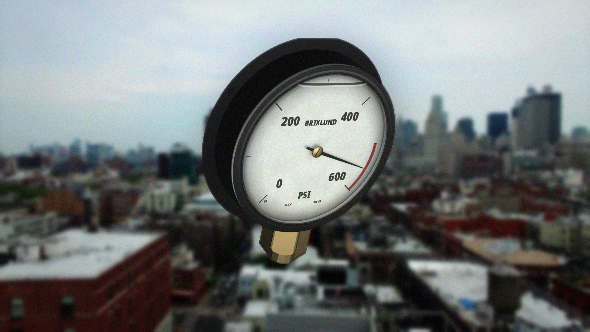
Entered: 550 psi
